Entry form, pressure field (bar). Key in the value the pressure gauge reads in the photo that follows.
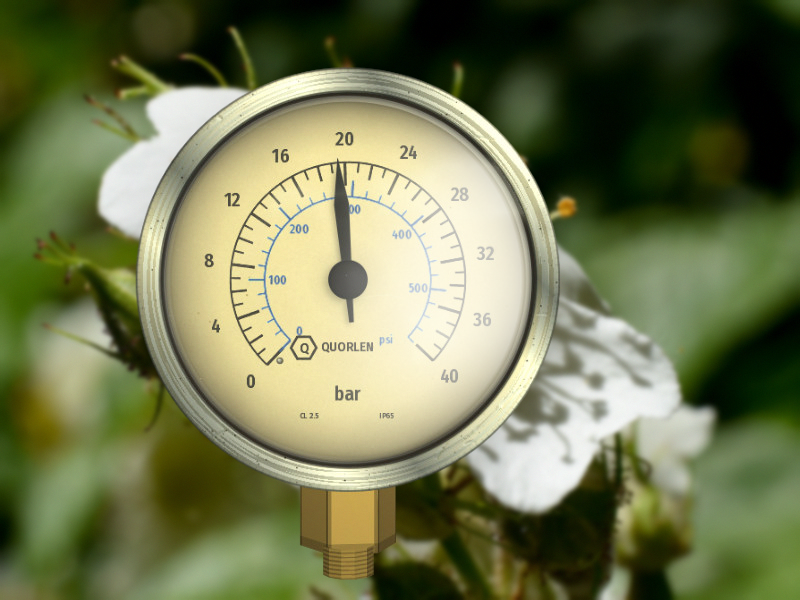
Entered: 19.5 bar
